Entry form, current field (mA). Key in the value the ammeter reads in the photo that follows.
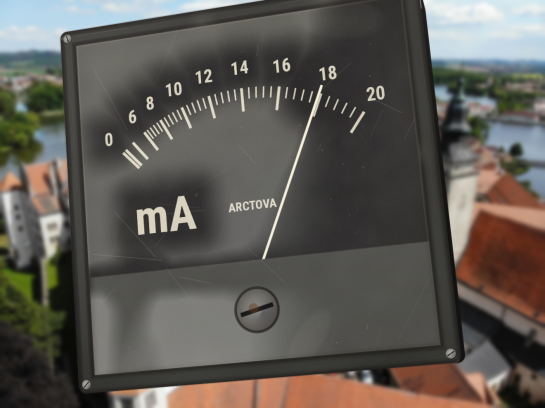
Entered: 18 mA
